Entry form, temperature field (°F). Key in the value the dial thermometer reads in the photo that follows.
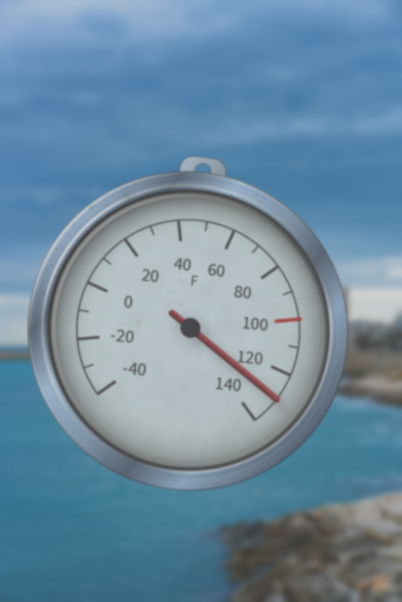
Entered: 130 °F
